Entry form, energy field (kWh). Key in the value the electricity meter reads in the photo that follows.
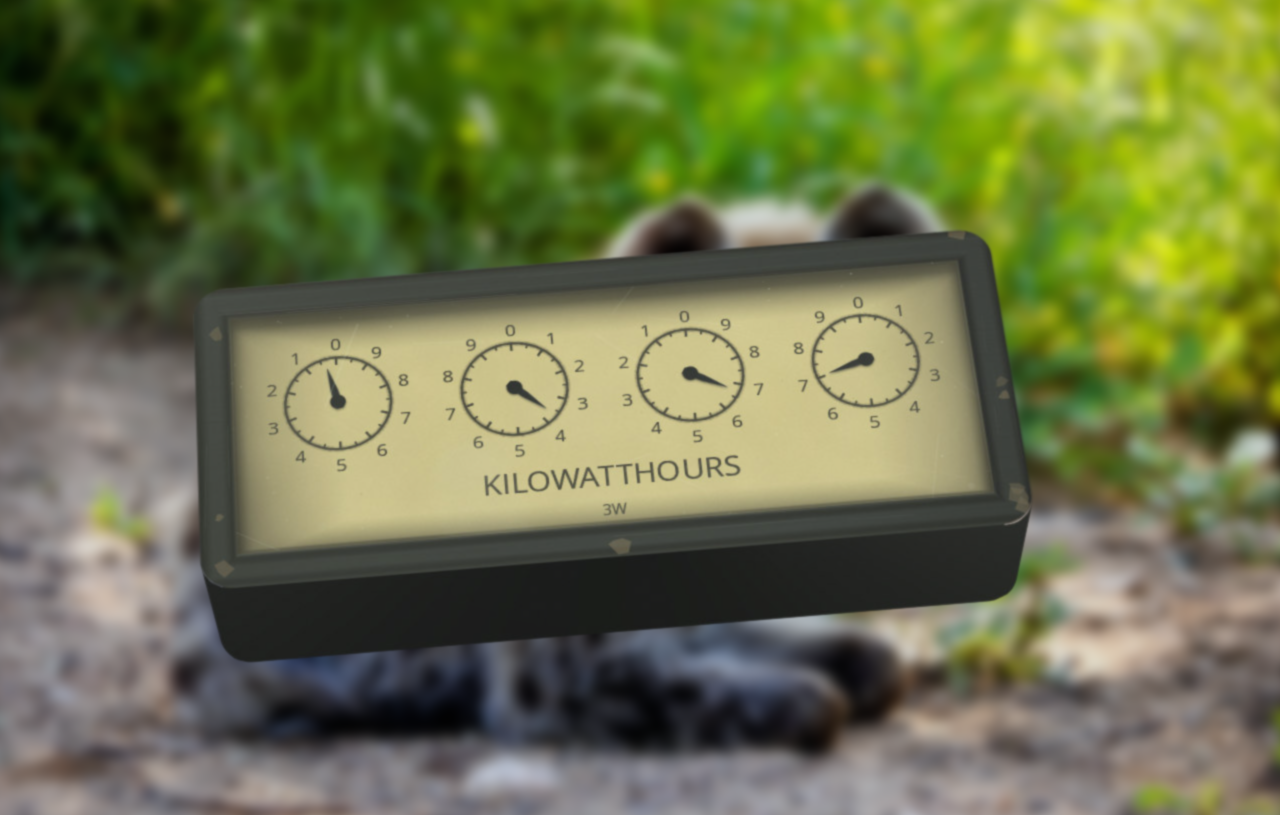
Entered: 367 kWh
